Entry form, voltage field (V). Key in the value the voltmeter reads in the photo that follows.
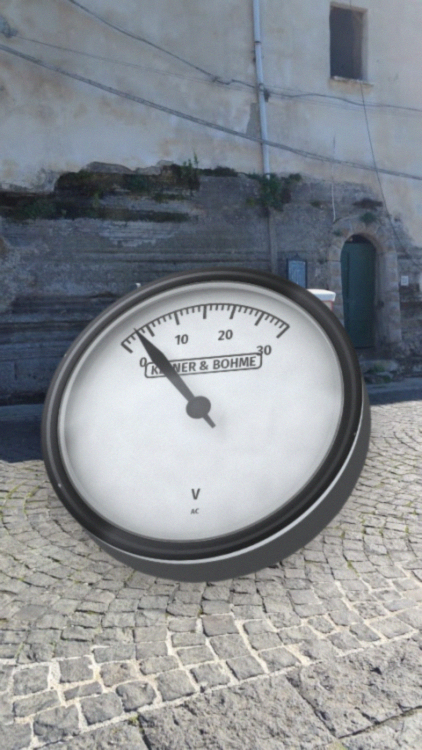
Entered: 3 V
